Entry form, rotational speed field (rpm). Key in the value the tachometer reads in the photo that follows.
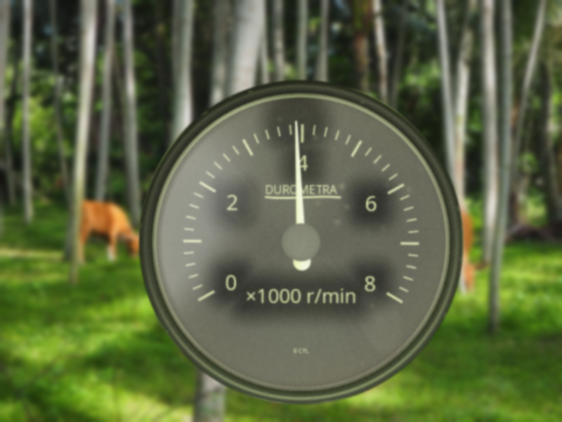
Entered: 3900 rpm
